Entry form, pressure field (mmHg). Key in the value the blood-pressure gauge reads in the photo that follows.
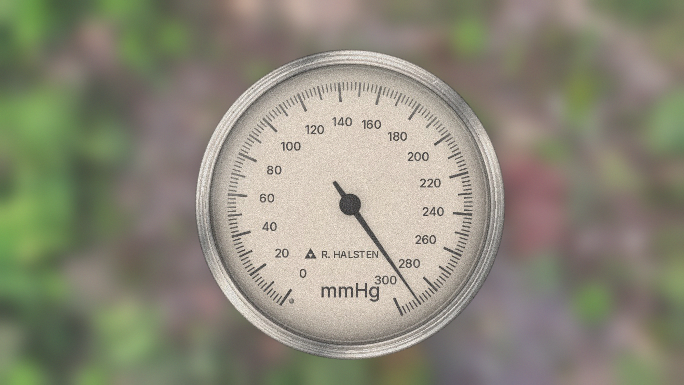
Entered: 290 mmHg
